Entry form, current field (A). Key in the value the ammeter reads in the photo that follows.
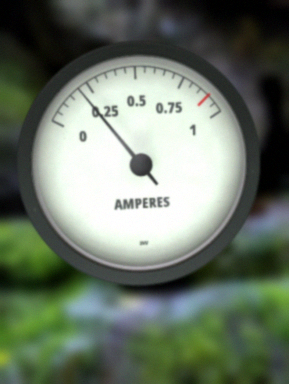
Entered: 0.2 A
